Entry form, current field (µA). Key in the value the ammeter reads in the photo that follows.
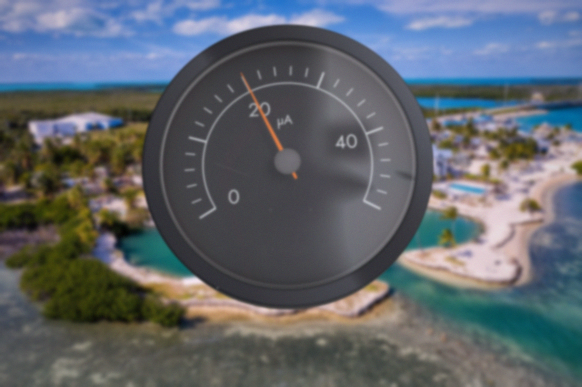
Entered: 20 µA
